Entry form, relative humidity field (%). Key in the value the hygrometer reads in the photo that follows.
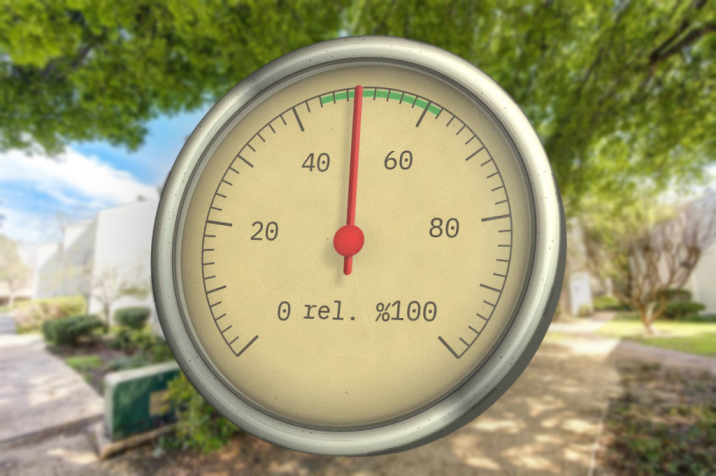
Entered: 50 %
